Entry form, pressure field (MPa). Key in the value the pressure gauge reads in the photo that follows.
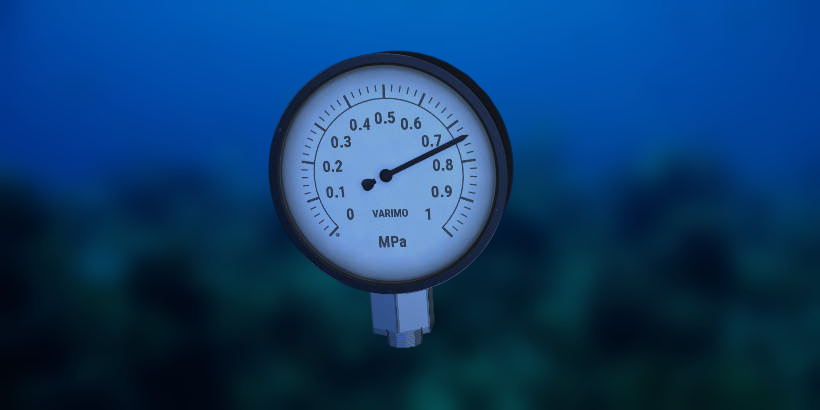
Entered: 0.74 MPa
